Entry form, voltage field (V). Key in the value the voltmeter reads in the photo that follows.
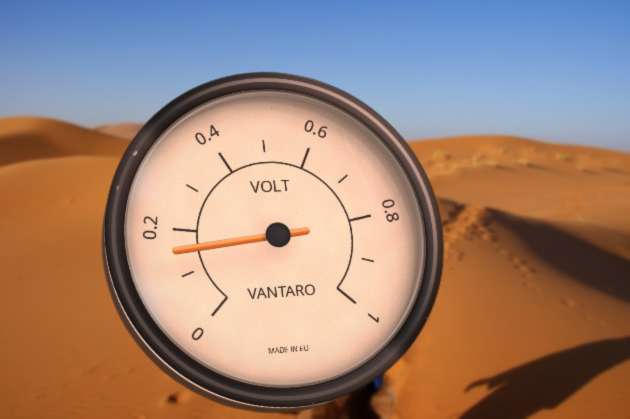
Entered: 0.15 V
